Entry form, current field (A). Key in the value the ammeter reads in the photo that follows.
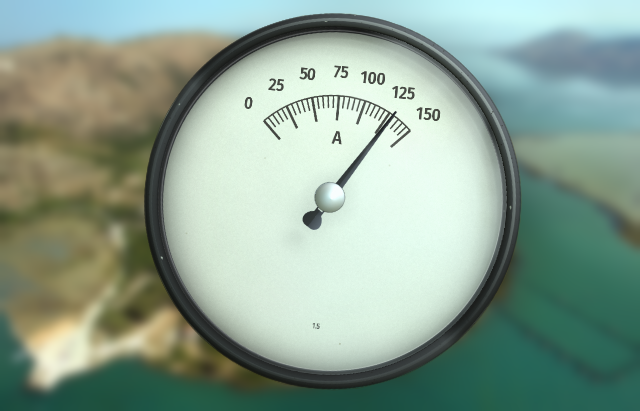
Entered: 130 A
